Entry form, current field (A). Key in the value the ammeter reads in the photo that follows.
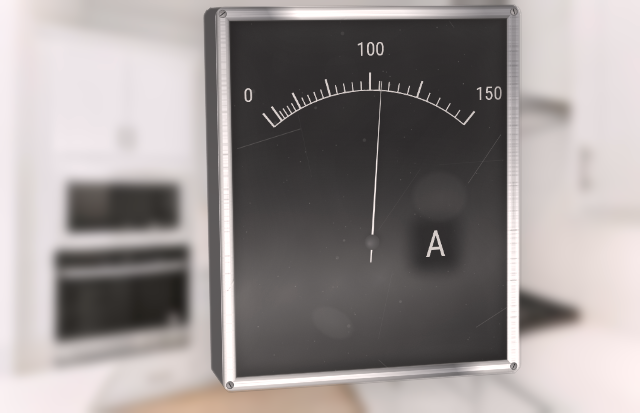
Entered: 105 A
